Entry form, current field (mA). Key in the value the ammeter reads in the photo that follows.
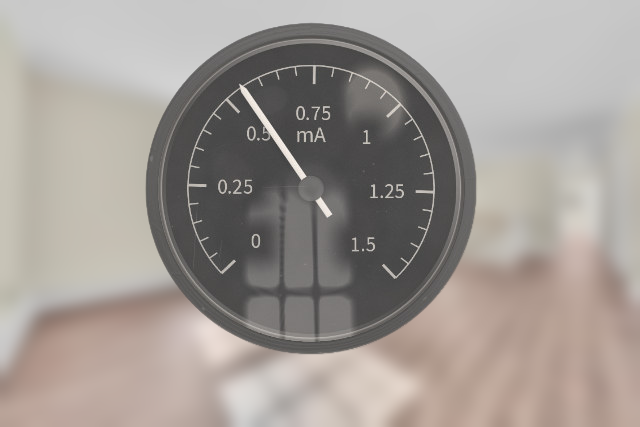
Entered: 0.55 mA
